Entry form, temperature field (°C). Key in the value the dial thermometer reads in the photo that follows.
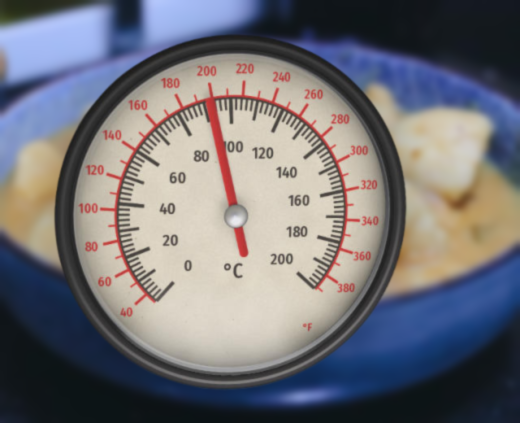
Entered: 92 °C
